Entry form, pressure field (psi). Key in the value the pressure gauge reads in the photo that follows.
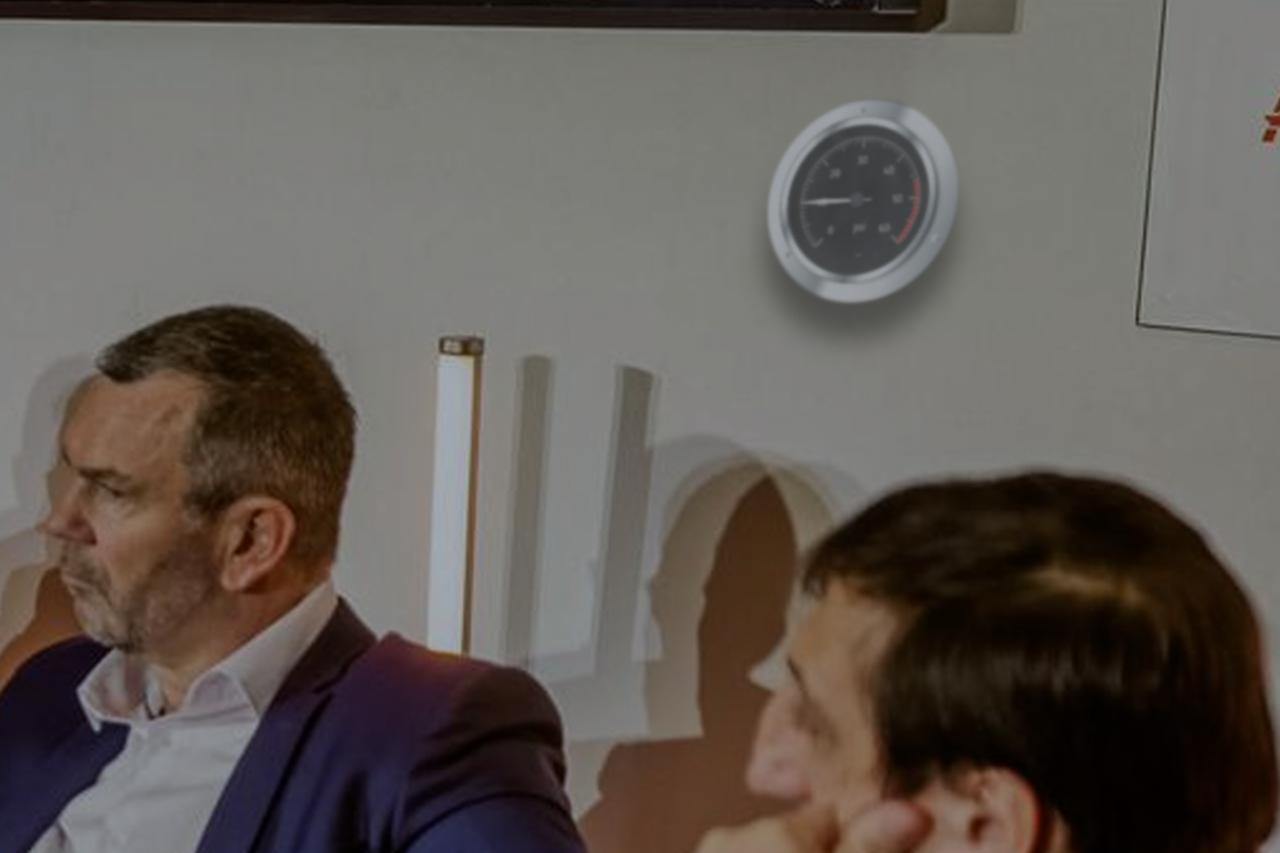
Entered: 10 psi
